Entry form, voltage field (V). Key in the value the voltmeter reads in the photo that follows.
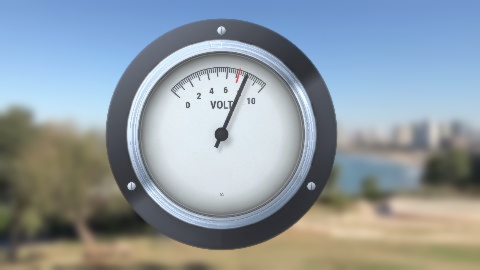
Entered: 8 V
